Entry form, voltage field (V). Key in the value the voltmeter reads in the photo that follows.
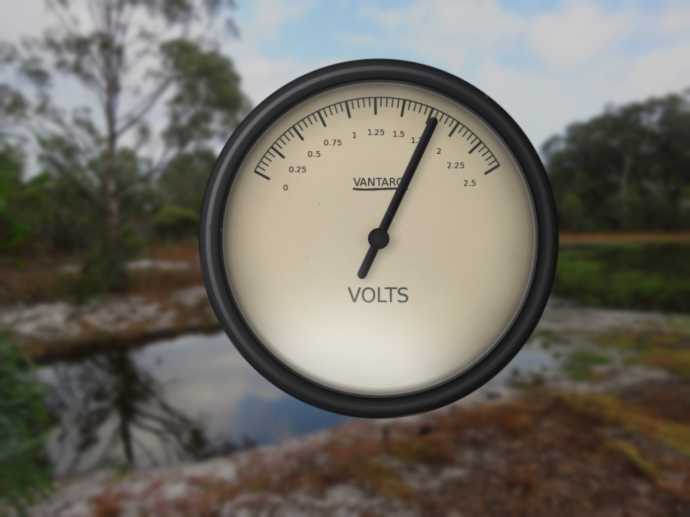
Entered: 1.8 V
